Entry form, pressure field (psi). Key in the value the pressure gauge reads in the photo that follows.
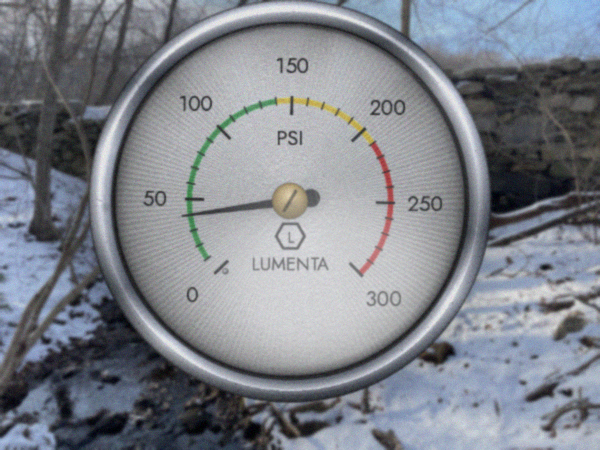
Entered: 40 psi
